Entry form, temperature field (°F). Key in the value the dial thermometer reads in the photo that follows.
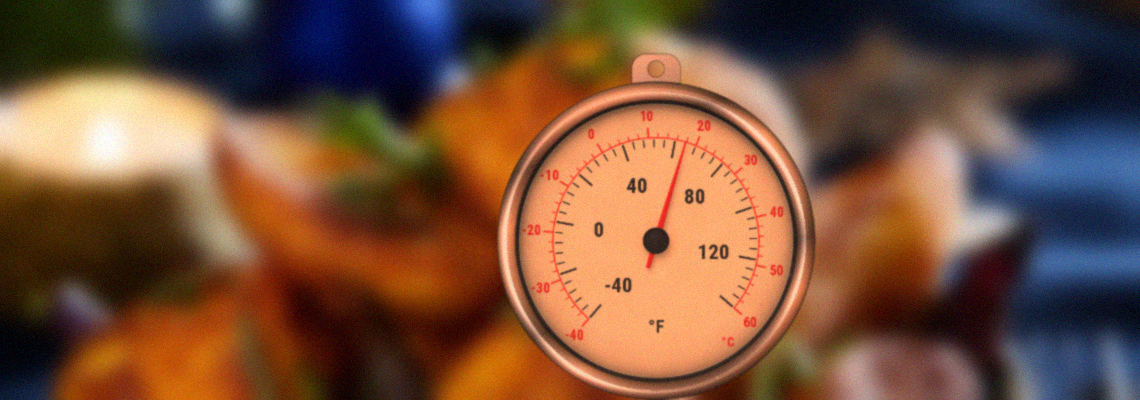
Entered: 64 °F
